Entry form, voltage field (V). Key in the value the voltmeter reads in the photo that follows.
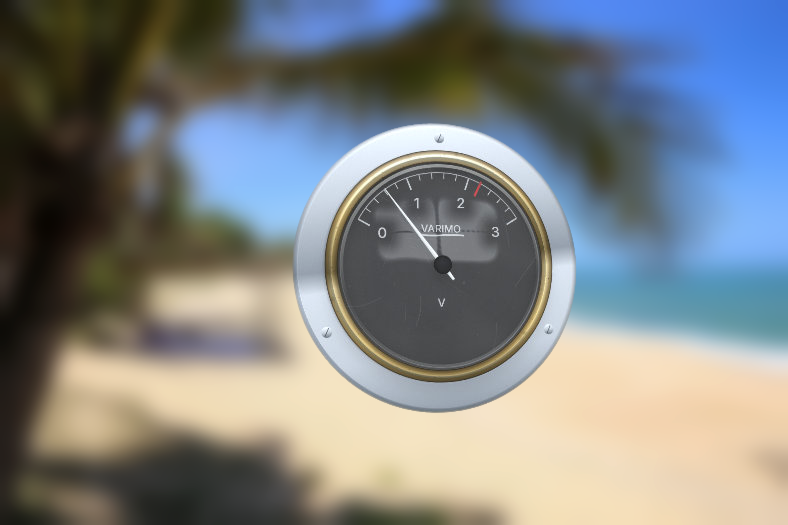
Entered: 0.6 V
